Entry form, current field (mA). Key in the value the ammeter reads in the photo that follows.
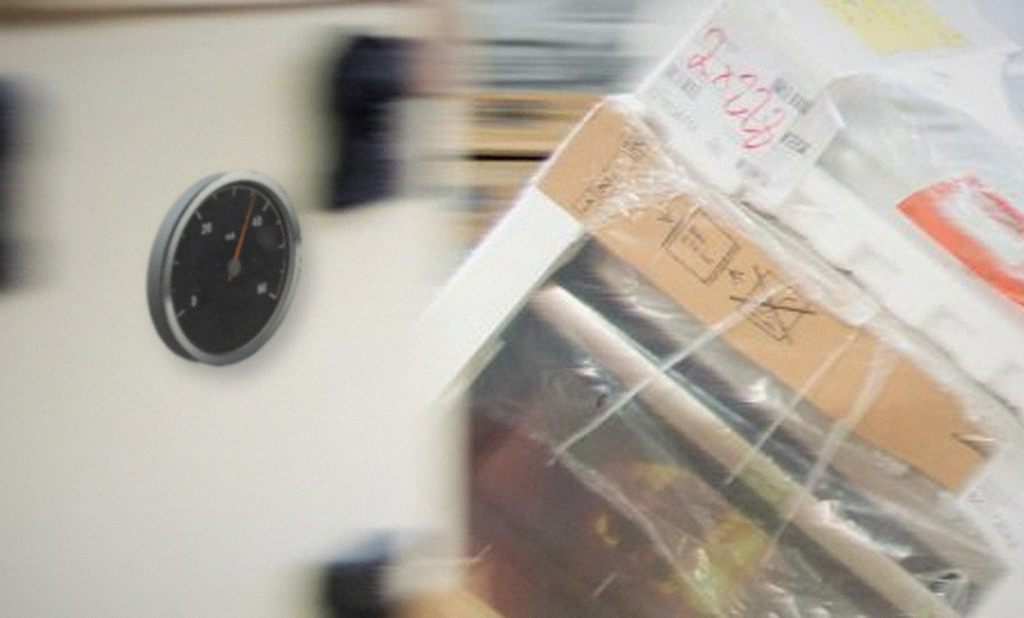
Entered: 35 mA
